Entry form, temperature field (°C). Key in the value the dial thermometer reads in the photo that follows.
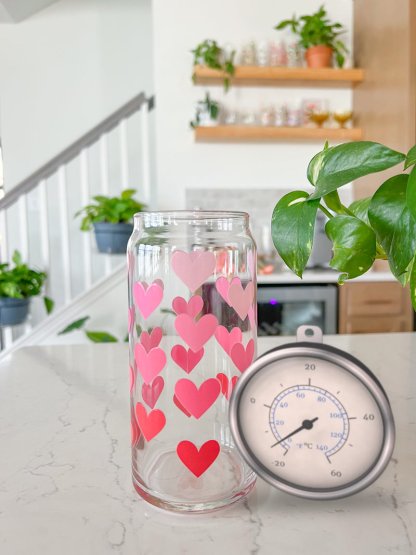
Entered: -15 °C
